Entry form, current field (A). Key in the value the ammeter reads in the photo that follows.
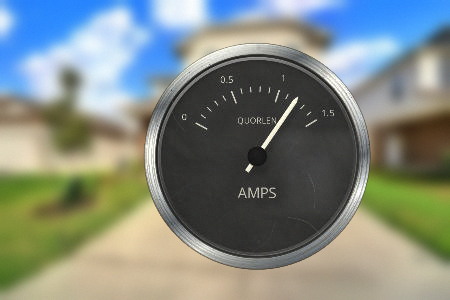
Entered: 1.2 A
